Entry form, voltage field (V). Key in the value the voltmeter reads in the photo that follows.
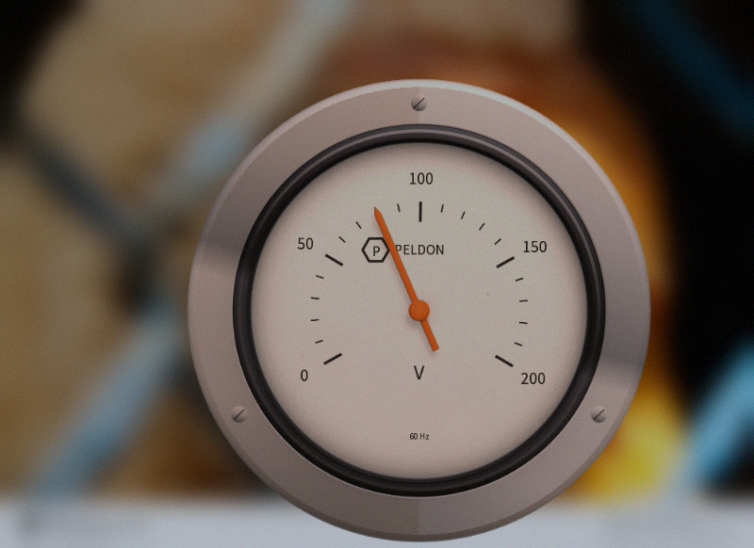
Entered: 80 V
